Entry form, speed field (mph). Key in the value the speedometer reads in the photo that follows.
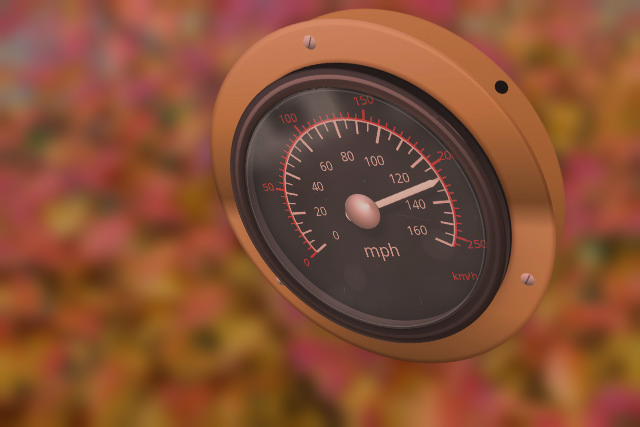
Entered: 130 mph
